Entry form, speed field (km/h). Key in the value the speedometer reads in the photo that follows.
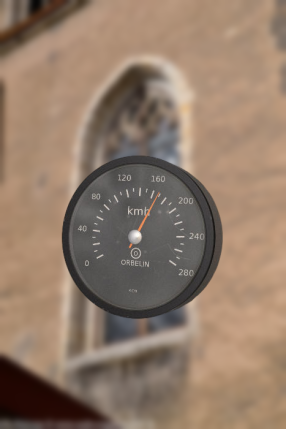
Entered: 170 km/h
